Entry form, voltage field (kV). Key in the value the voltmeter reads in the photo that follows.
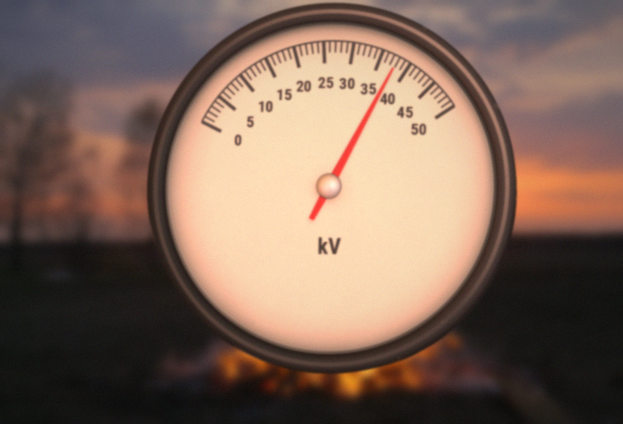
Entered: 38 kV
